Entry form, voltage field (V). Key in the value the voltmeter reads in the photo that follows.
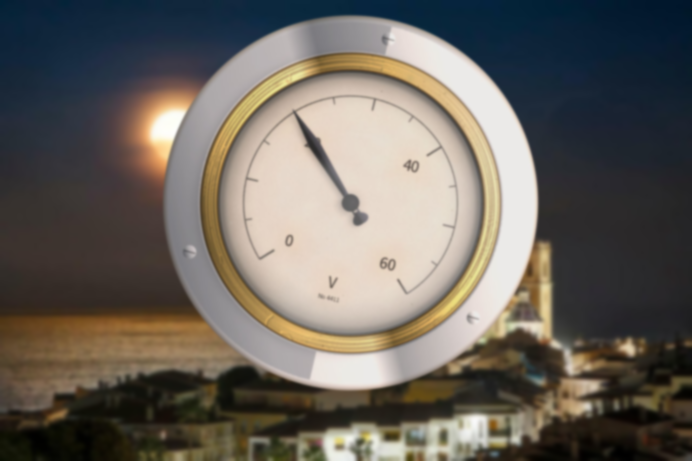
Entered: 20 V
